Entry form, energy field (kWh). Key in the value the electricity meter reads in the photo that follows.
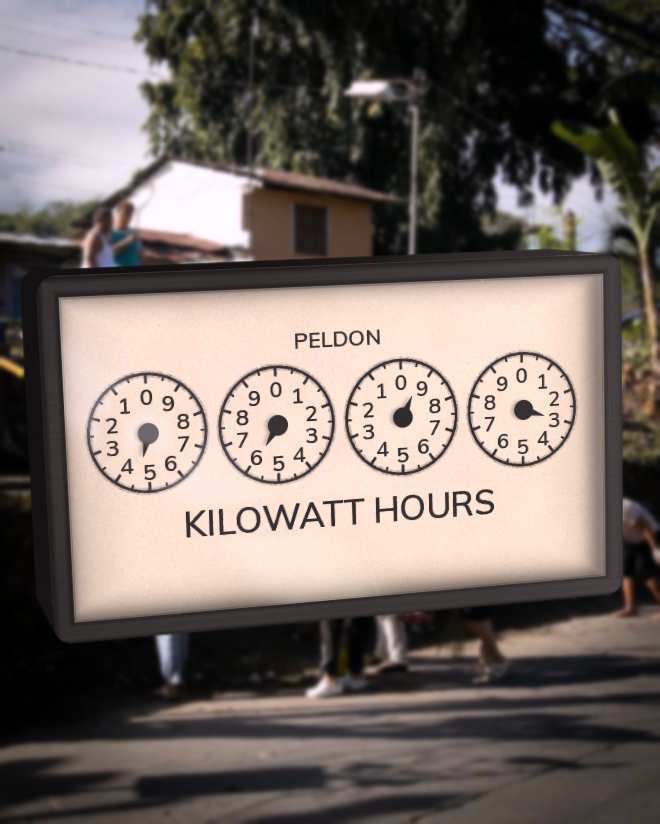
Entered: 4593 kWh
